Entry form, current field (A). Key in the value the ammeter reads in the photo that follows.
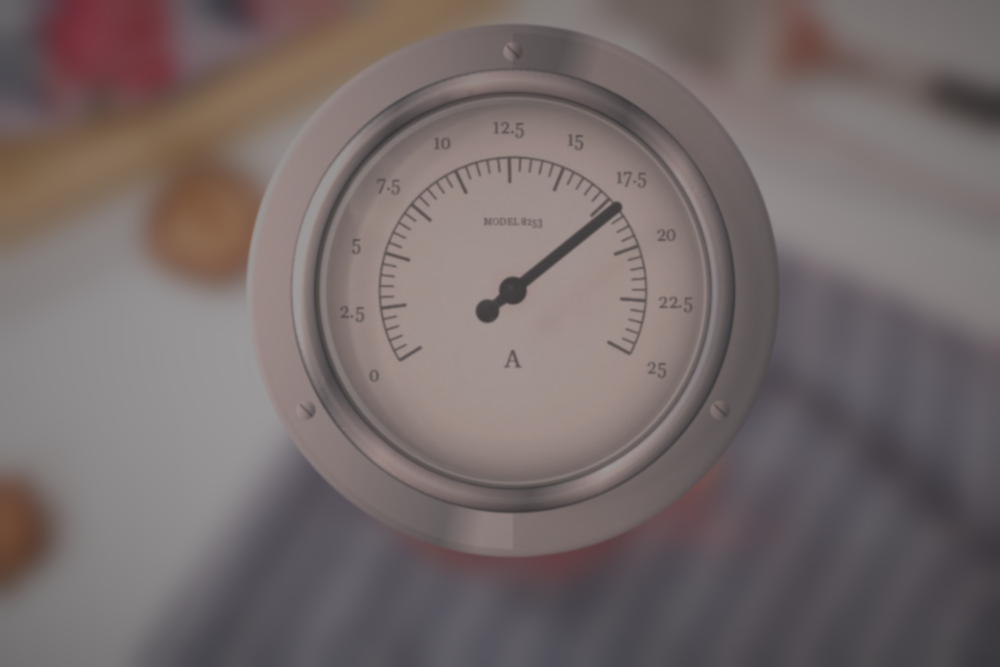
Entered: 18 A
